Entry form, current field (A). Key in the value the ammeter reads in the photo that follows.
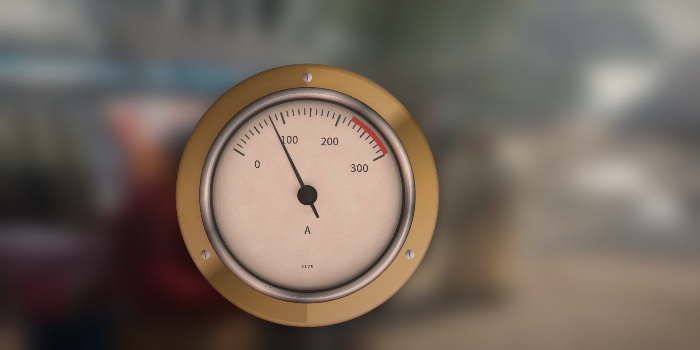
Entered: 80 A
